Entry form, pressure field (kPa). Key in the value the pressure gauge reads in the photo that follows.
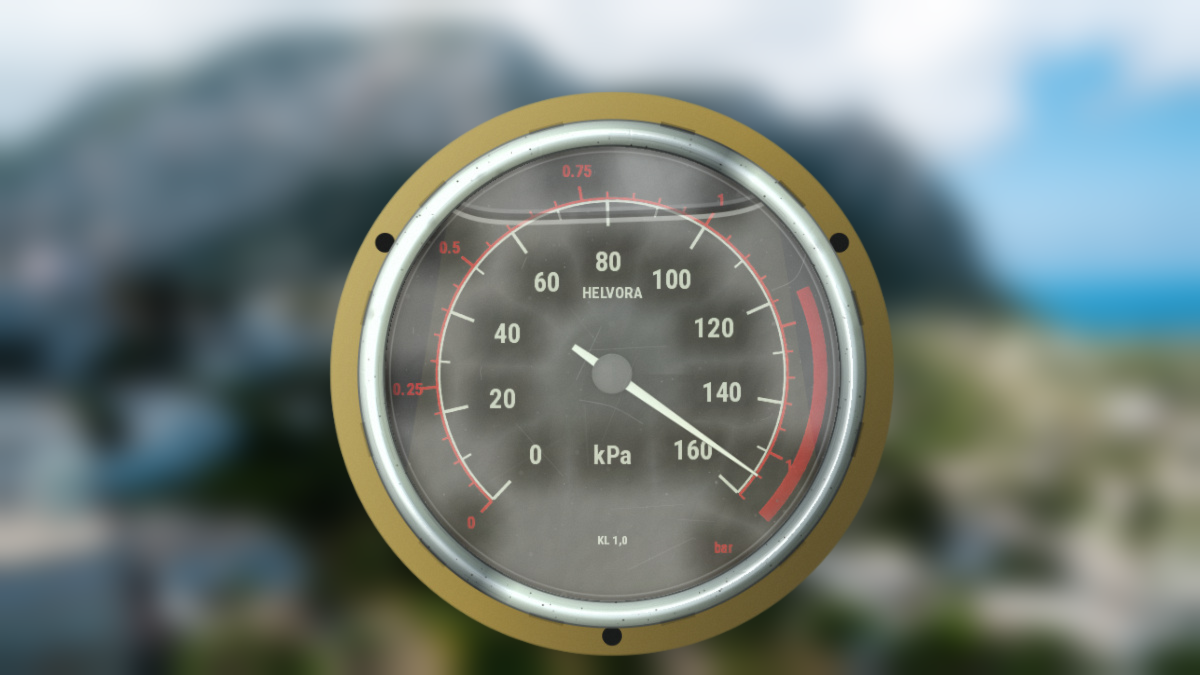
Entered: 155 kPa
